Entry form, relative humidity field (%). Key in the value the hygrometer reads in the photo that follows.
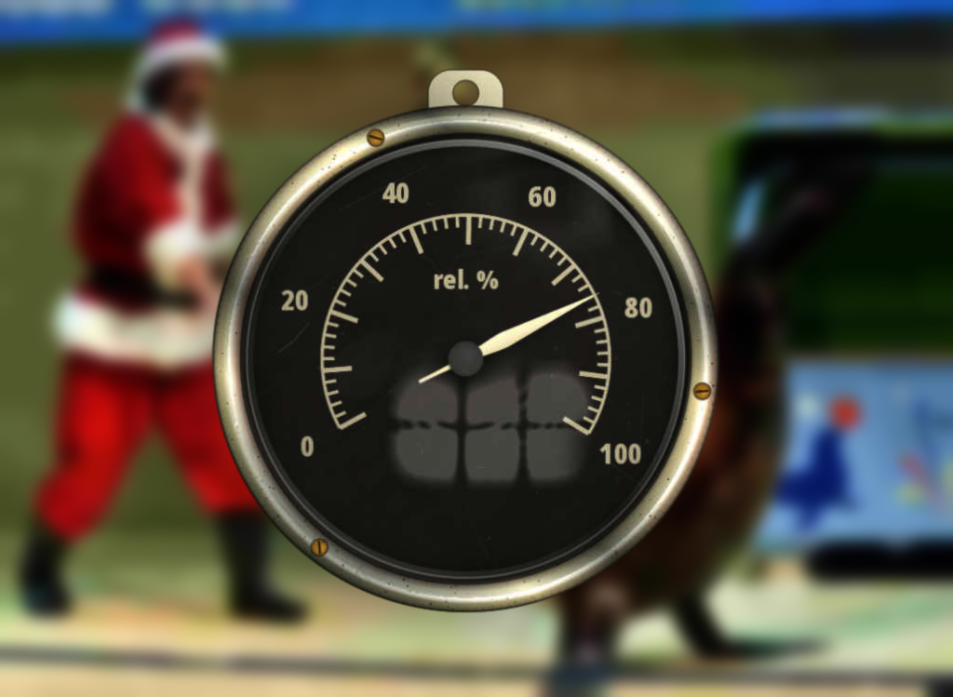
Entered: 76 %
